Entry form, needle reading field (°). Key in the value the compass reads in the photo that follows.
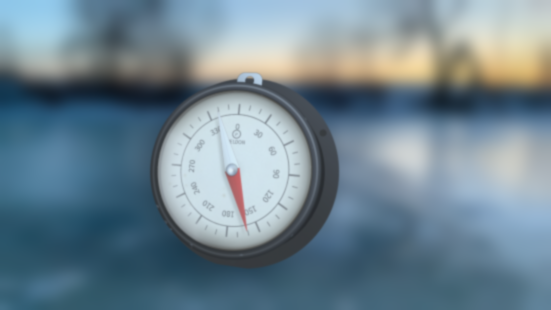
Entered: 160 °
